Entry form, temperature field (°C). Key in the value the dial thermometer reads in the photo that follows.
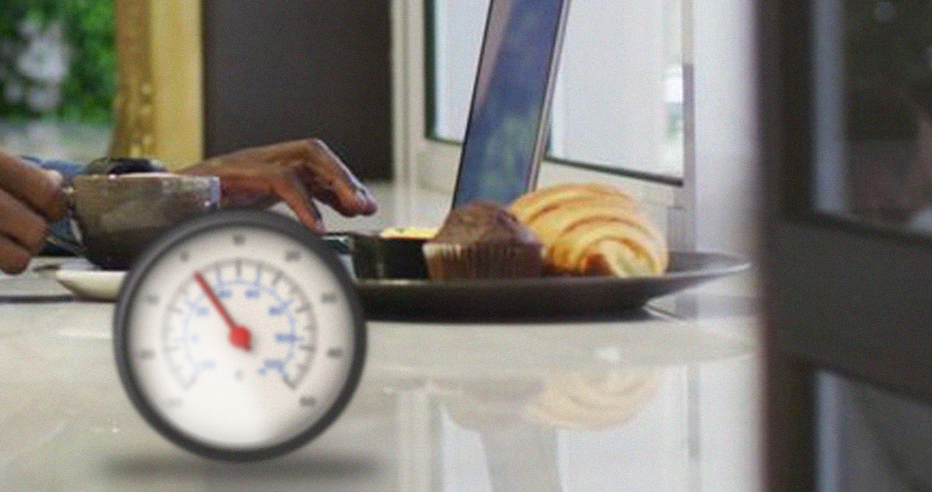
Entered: 0 °C
